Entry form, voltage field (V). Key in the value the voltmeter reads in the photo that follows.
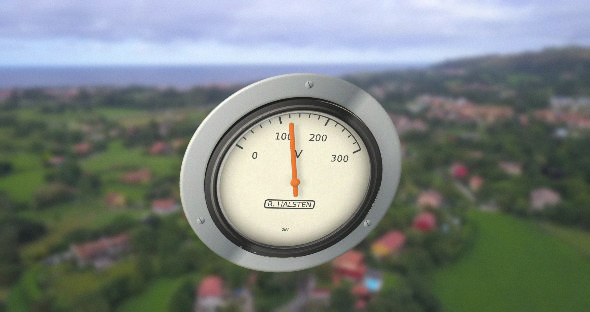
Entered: 120 V
